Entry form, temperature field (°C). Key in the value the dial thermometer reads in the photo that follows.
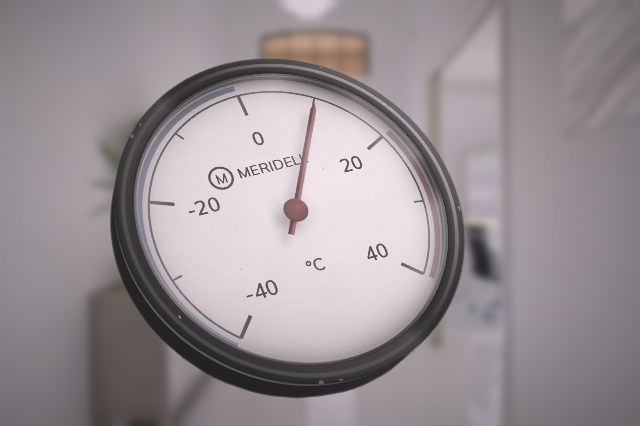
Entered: 10 °C
